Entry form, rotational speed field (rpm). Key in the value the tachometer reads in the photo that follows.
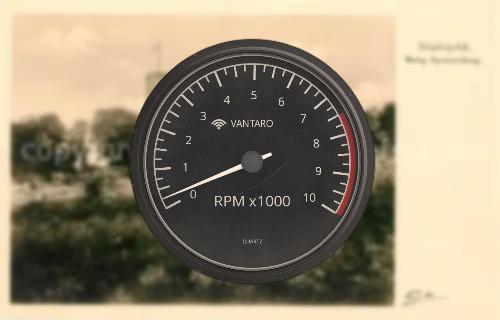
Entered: 250 rpm
